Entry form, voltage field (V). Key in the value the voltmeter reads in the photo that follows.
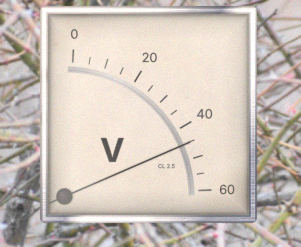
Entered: 45 V
